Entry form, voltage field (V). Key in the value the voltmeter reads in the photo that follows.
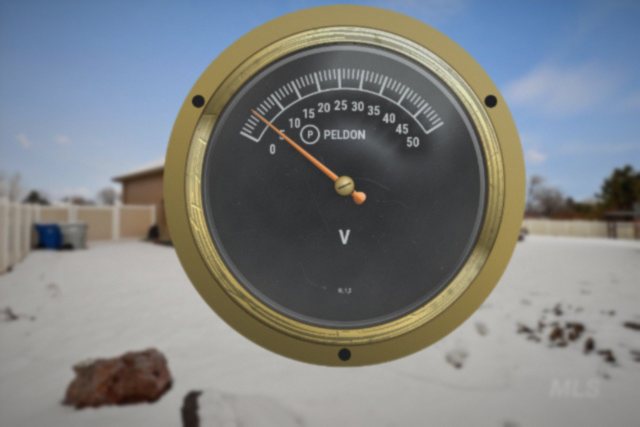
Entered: 5 V
